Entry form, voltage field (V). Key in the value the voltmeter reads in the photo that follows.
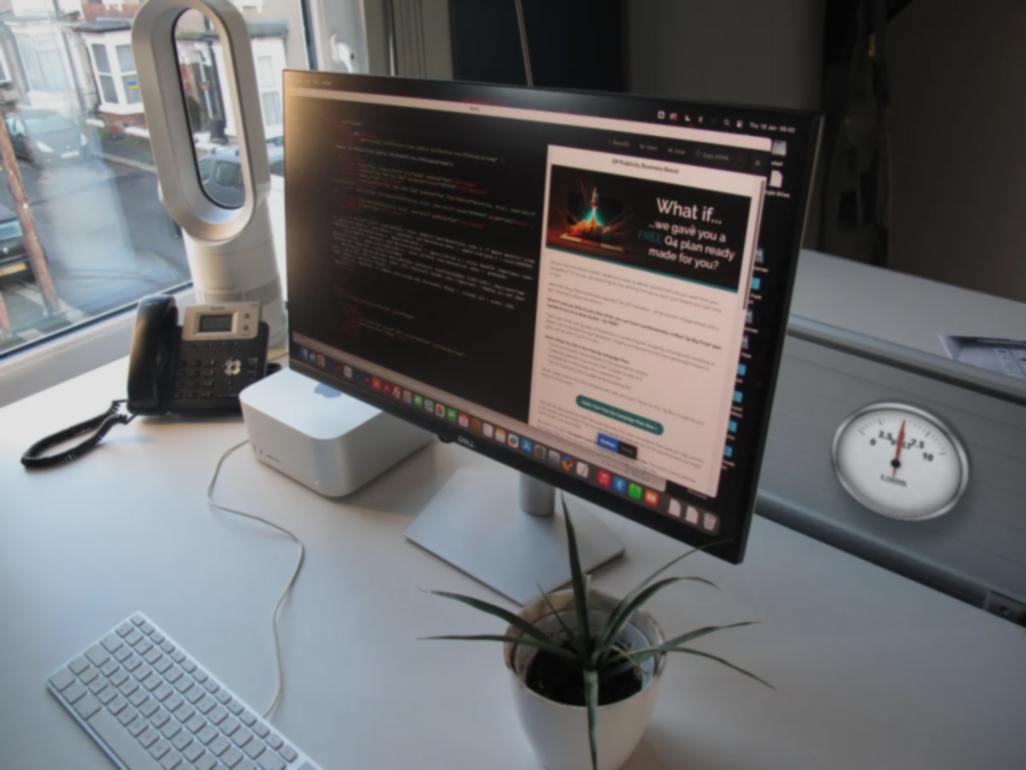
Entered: 5 V
